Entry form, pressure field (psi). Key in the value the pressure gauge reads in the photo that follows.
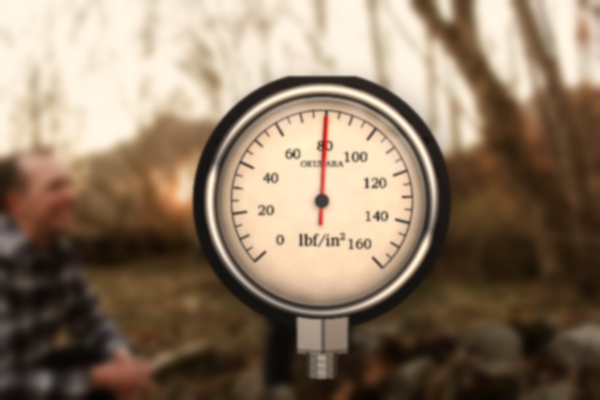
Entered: 80 psi
